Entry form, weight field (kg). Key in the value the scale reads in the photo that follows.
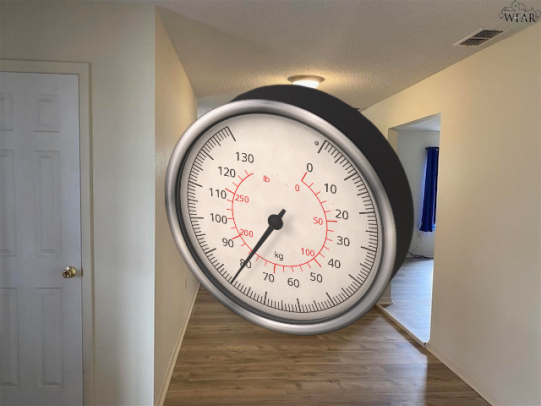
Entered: 80 kg
